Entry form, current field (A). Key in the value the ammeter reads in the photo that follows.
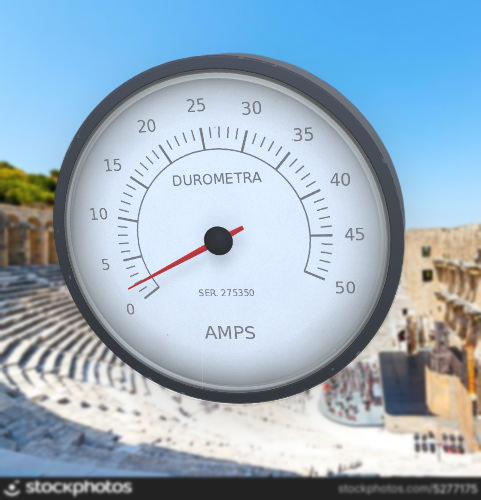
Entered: 2 A
